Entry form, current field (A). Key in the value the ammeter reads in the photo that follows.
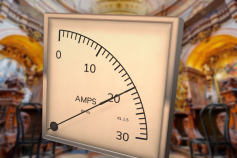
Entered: 20 A
